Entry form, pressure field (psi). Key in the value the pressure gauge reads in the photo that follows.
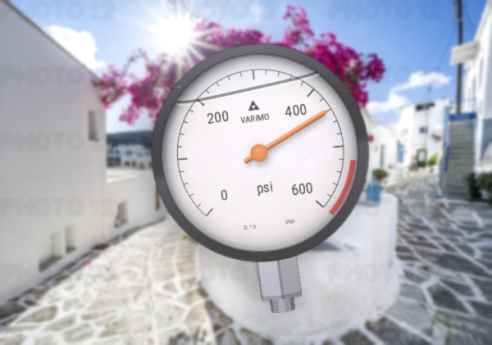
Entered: 440 psi
